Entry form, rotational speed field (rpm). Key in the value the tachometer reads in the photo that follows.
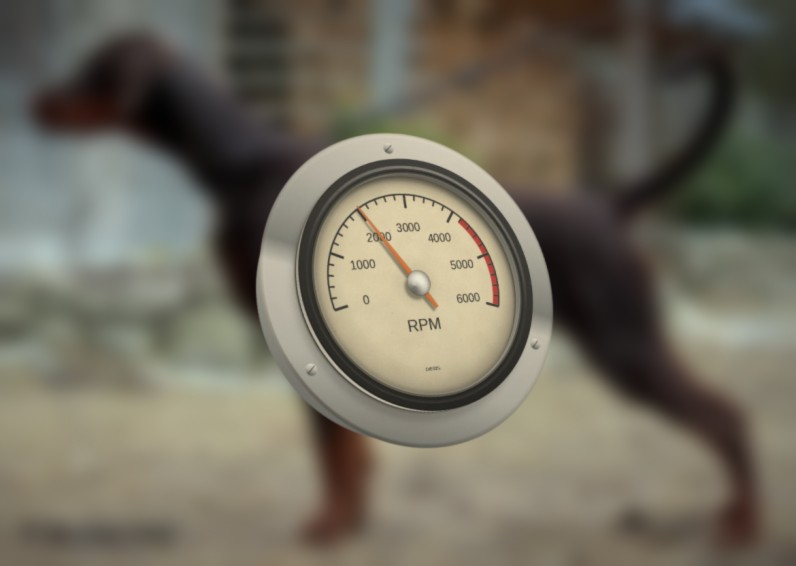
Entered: 2000 rpm
